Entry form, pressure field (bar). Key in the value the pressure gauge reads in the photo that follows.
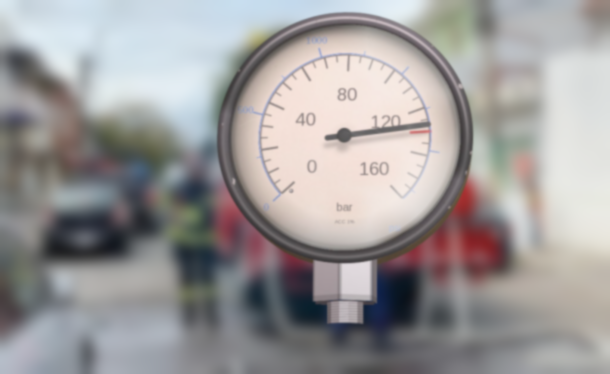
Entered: 127.5 bar
